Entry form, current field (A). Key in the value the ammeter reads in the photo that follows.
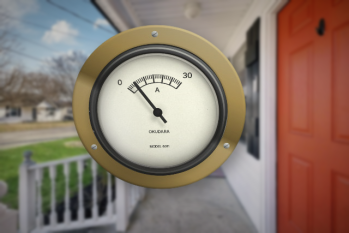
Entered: 5 A
